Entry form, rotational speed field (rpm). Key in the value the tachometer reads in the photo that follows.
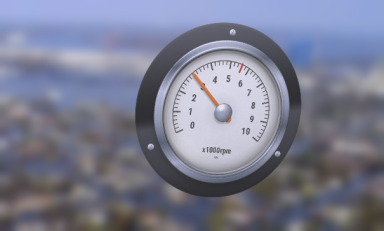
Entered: 3000 rpm
